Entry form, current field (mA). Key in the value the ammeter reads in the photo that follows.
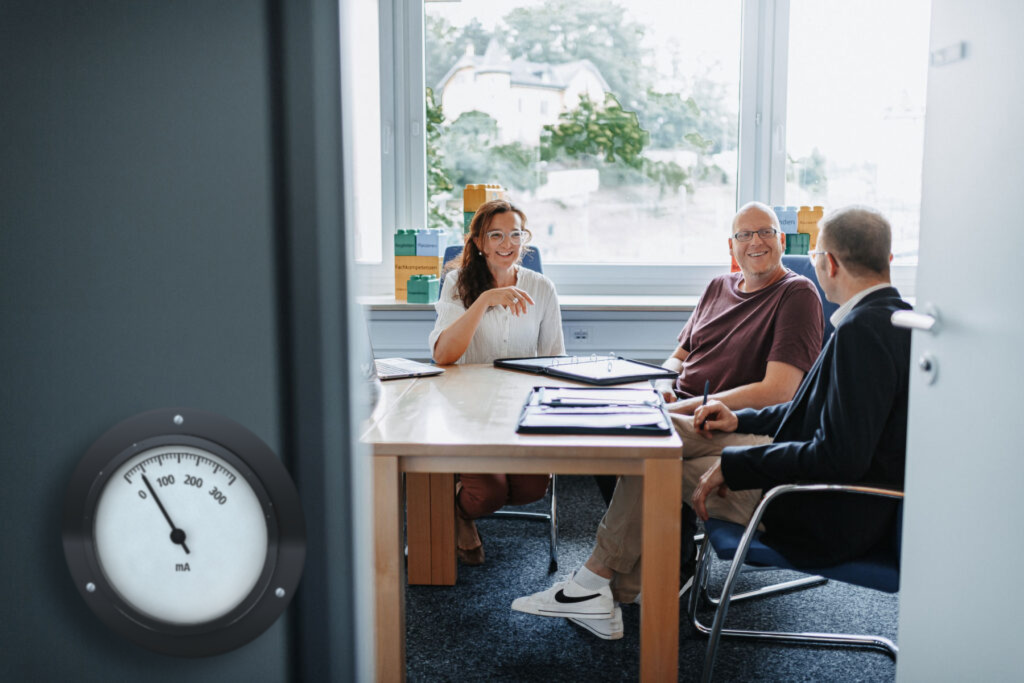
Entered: 50 mA
